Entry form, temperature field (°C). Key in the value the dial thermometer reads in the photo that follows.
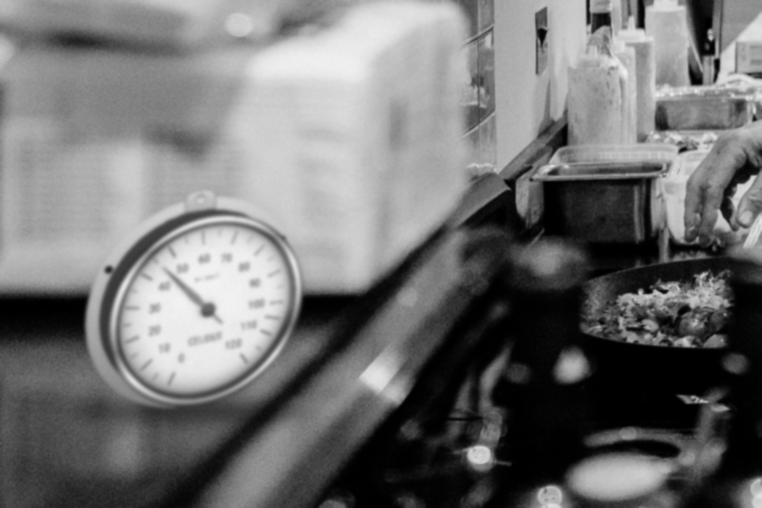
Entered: 45 °C
